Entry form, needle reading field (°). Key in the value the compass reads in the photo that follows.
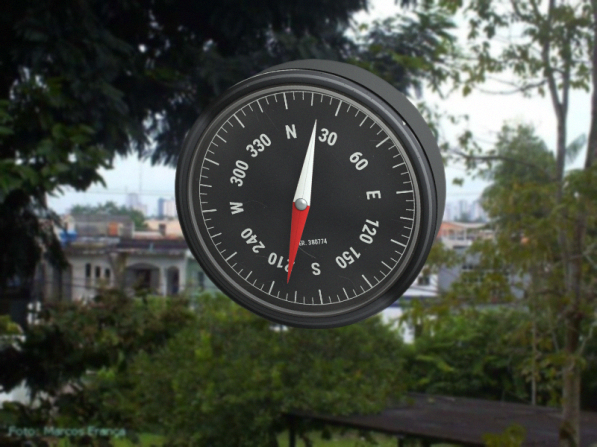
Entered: 200 °
